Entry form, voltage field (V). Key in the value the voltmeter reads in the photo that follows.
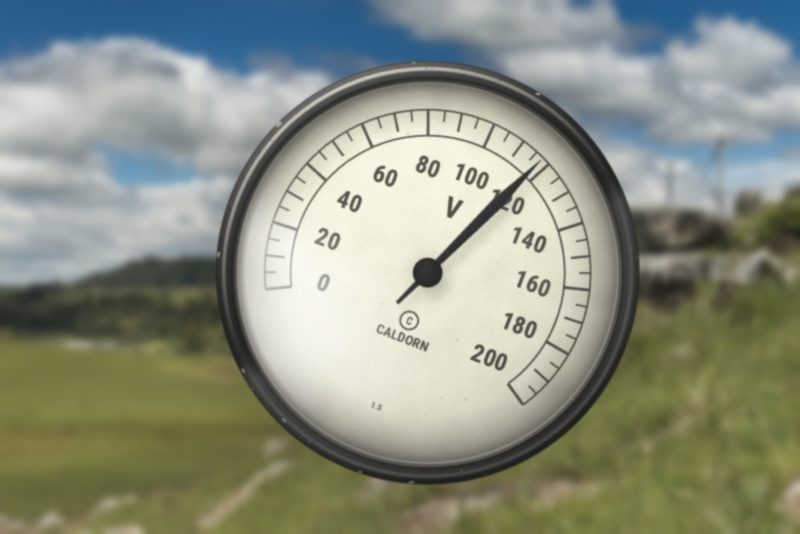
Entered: 117.5 V
